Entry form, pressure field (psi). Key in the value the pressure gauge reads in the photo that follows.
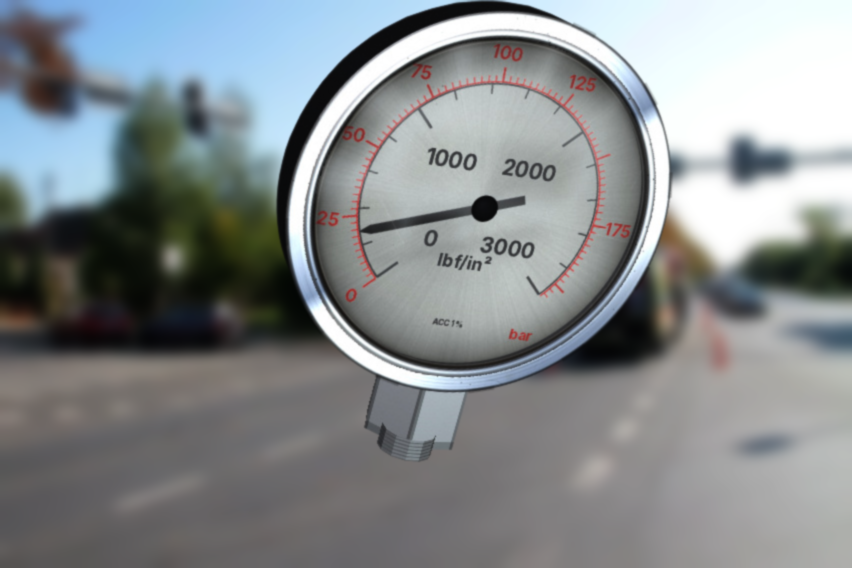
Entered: 300 psi
